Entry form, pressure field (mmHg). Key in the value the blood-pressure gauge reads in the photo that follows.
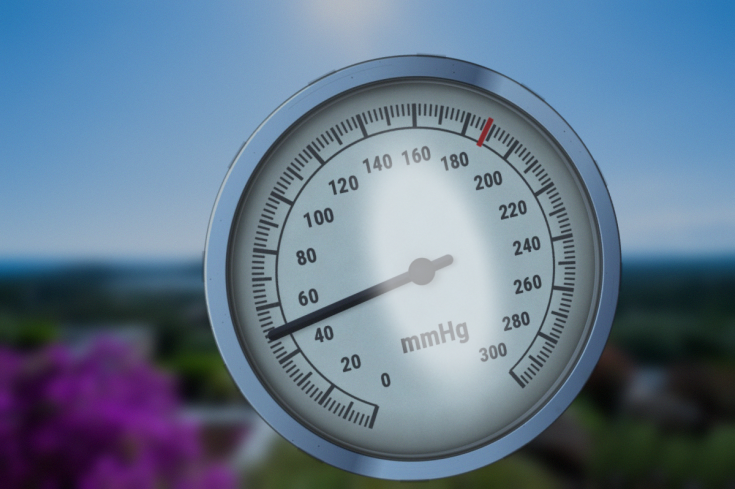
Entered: 50 mmHg
